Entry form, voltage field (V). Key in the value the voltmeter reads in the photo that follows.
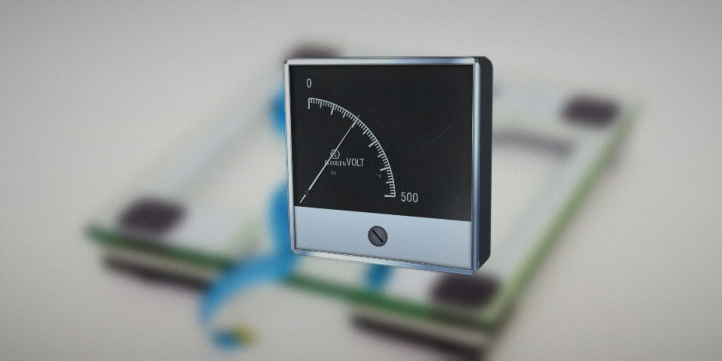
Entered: 200 V
